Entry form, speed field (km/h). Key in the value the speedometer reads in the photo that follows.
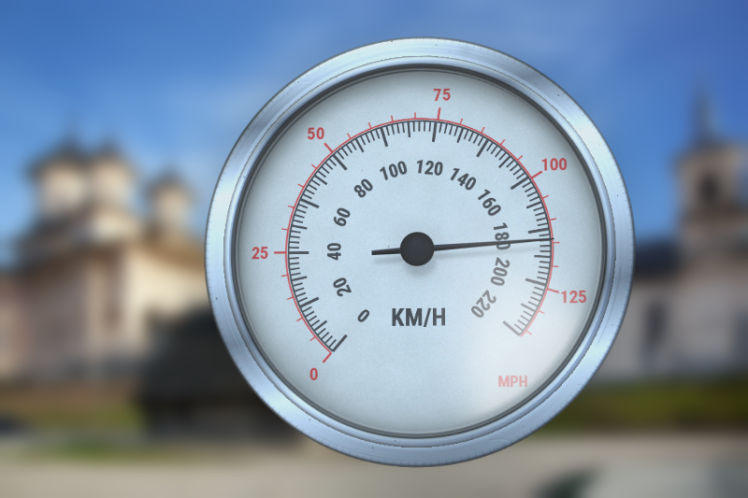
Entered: 184 km/h
